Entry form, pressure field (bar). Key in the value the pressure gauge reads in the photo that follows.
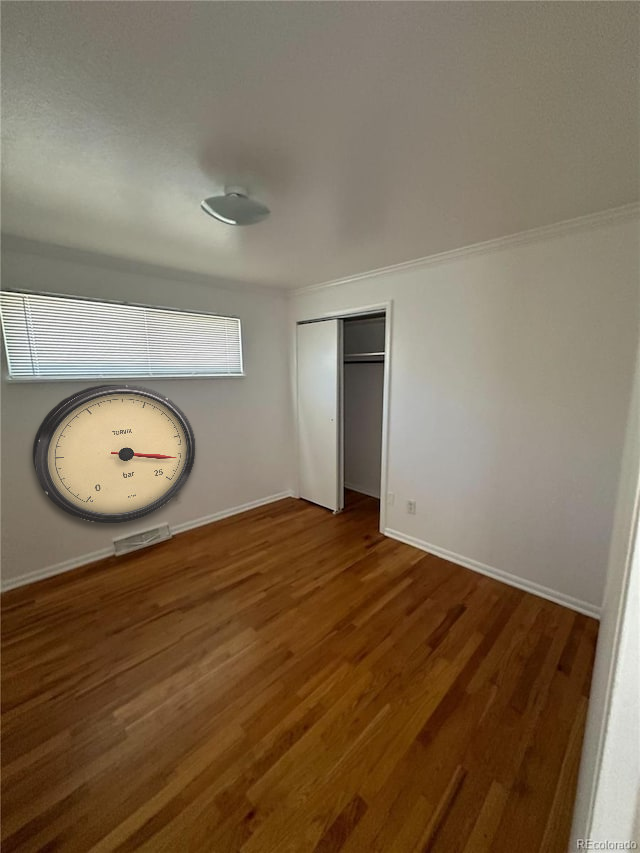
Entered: 22.5 bar
